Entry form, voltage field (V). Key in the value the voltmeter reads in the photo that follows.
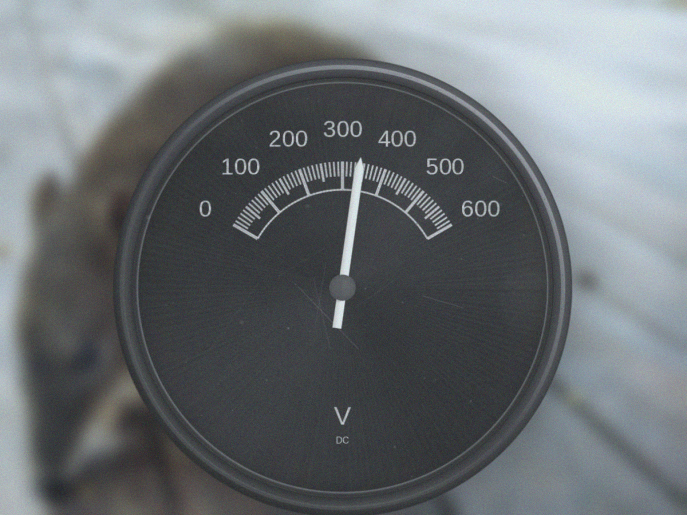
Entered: 340 V
